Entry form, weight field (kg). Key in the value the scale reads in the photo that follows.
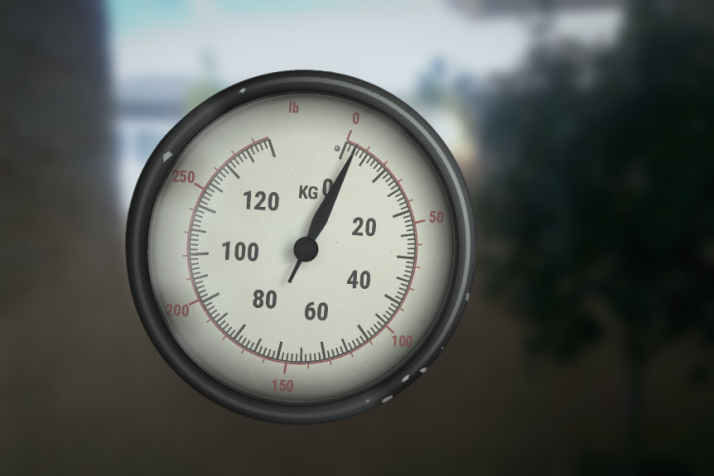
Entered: 2 kg
